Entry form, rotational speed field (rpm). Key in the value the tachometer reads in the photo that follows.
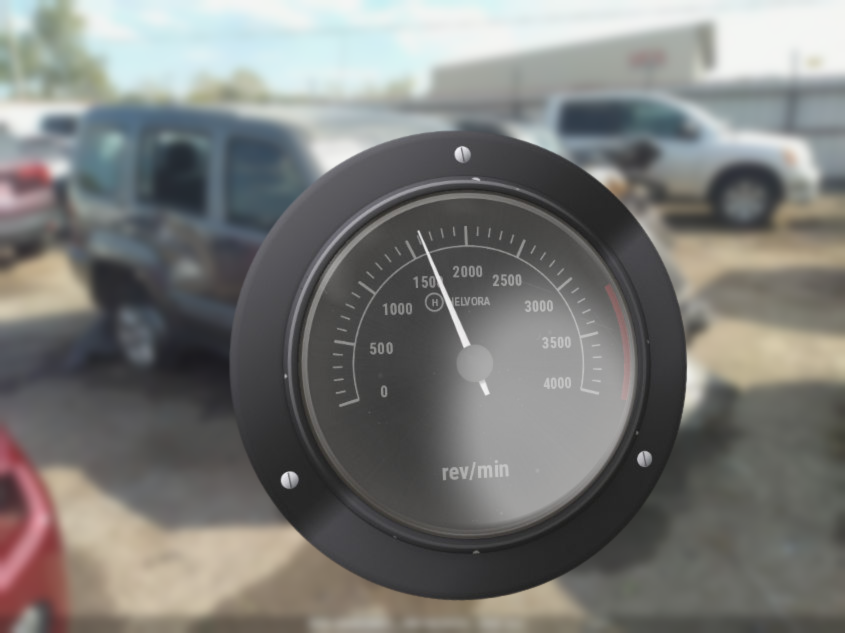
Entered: 1600 rpm
